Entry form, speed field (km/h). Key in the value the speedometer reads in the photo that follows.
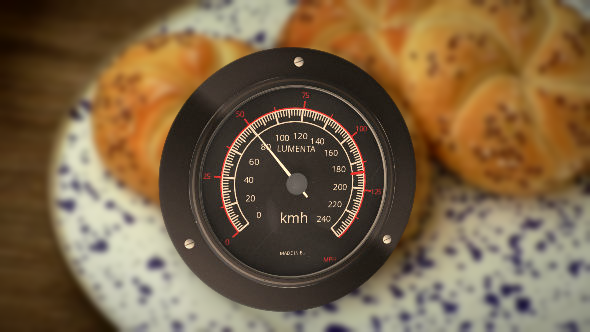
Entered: 80 km/h
